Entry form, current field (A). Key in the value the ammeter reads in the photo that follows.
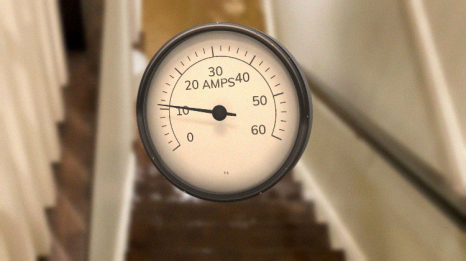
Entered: 11 A
